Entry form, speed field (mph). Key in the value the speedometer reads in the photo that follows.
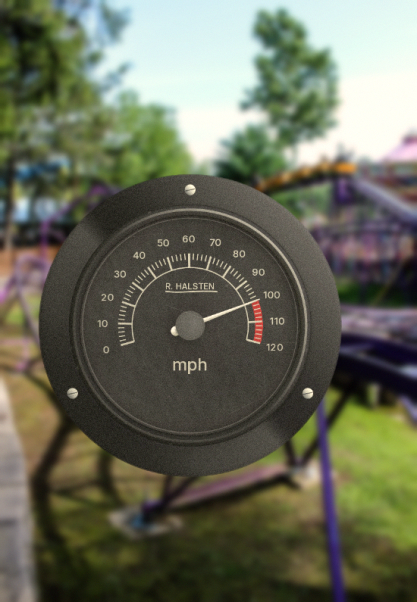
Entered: 100 mph
